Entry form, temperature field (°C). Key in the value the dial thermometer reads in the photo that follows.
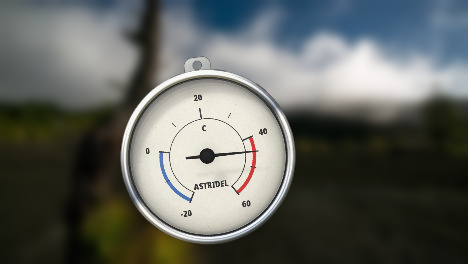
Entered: 45 °C
